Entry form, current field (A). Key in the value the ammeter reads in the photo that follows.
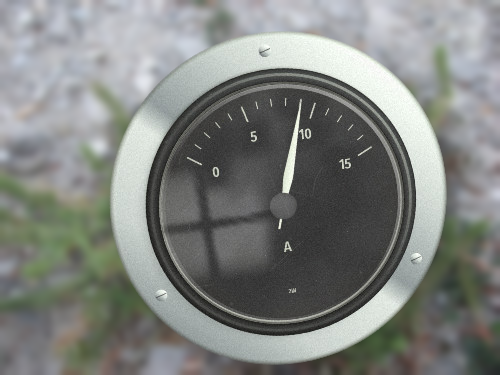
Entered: 9 A
